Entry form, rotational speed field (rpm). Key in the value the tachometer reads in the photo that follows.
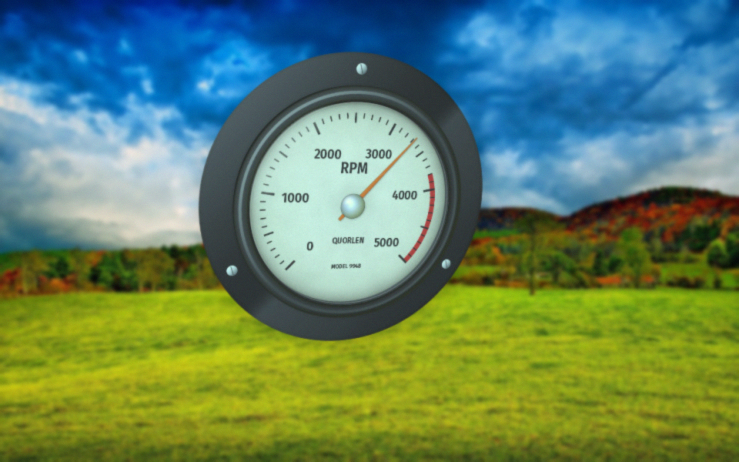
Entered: 3300 rpm
